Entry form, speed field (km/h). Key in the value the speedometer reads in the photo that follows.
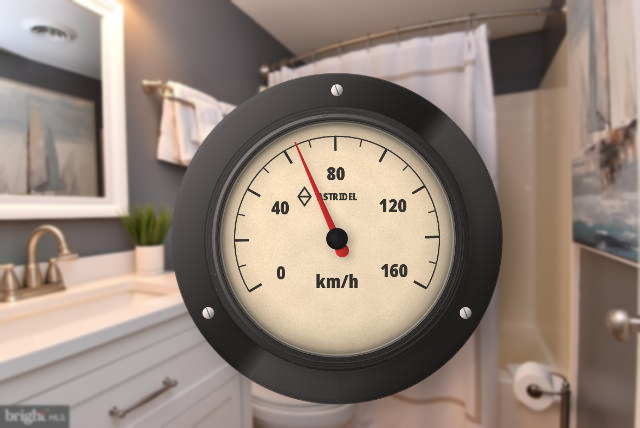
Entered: 65 km/h
